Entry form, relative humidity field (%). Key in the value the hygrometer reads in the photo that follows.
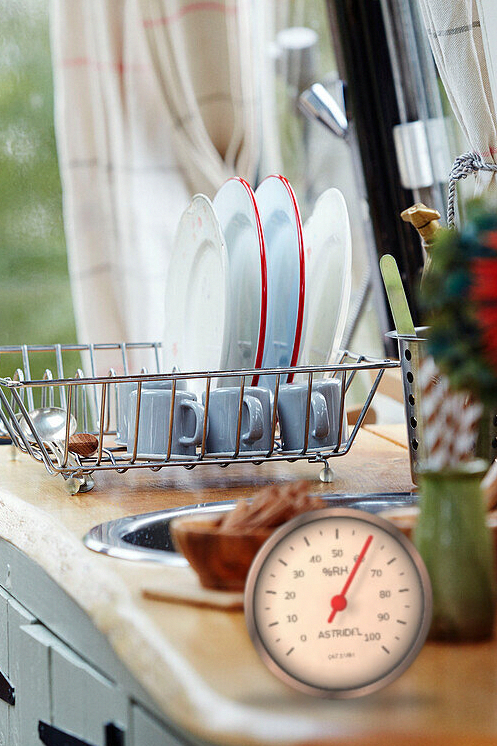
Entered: 60 %
